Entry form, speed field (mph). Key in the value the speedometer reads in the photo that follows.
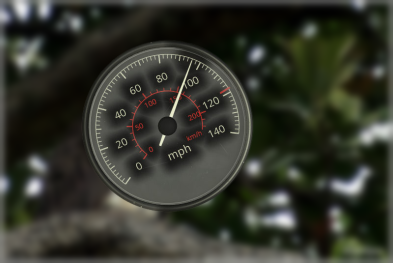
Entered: 96 mph
